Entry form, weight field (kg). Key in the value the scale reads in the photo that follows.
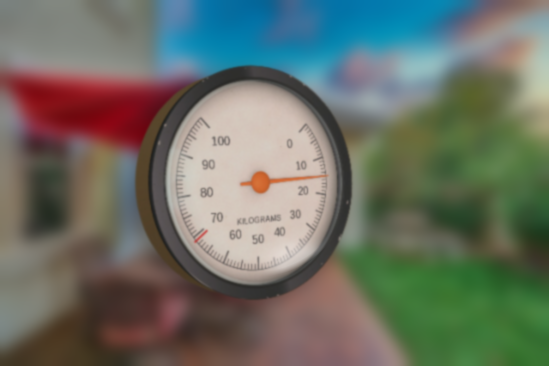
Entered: 15 kg
